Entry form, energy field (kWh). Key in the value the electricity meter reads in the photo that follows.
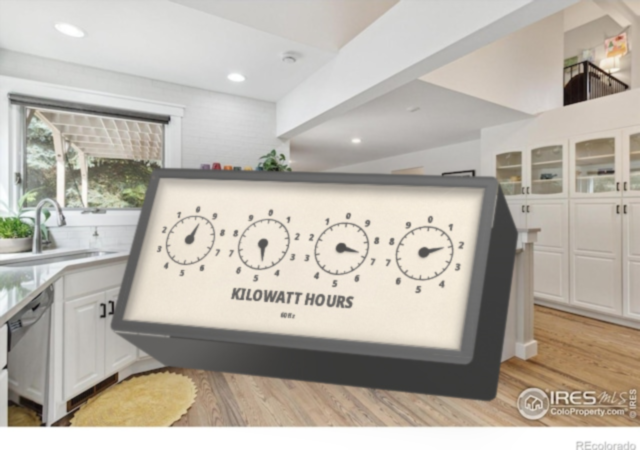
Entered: 9472 kWh
